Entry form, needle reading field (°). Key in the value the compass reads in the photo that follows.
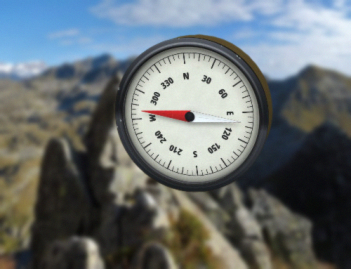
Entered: 280 °
